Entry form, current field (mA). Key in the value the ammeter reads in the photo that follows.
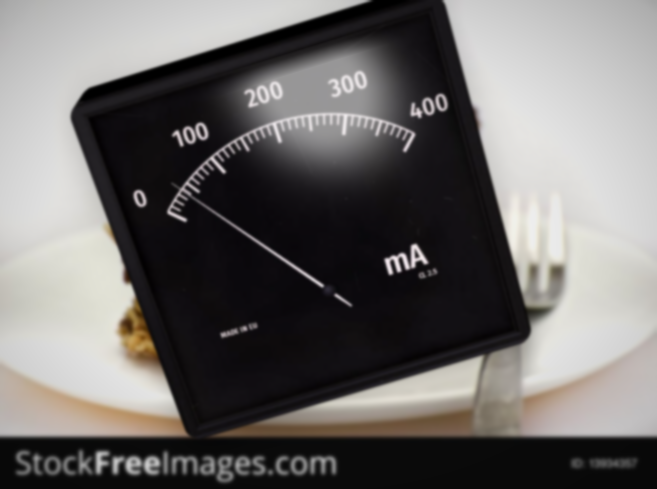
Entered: 40 mA
